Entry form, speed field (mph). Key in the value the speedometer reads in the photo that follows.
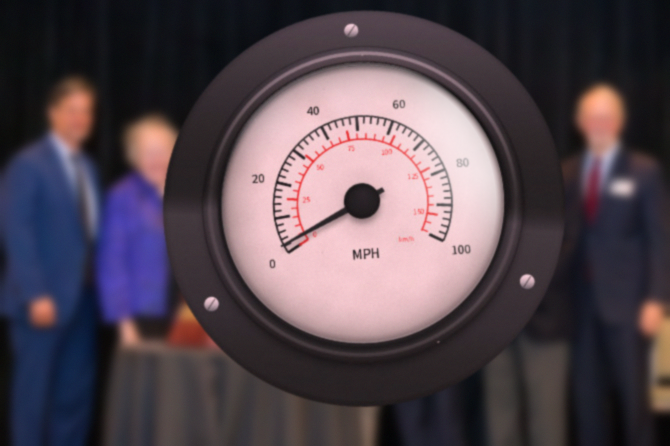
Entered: 2 mph
